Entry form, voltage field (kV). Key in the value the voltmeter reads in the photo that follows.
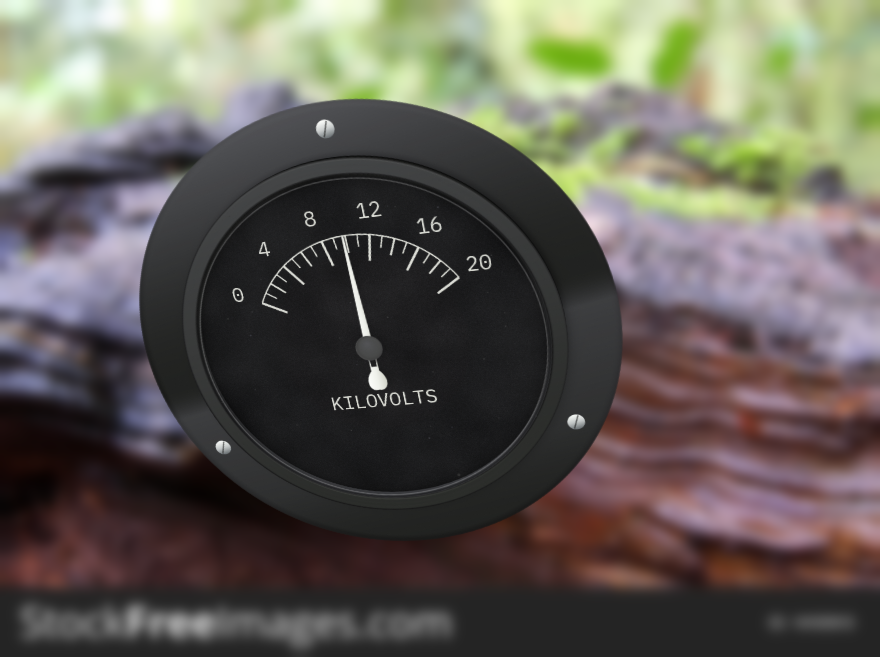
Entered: 10 kV
